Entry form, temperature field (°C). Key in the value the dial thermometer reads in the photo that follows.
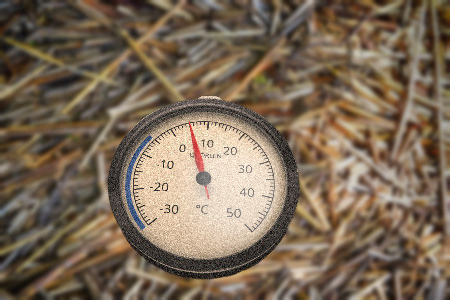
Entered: 5 °C
